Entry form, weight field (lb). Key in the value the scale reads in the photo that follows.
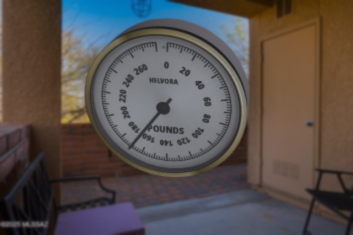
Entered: 170 lb
